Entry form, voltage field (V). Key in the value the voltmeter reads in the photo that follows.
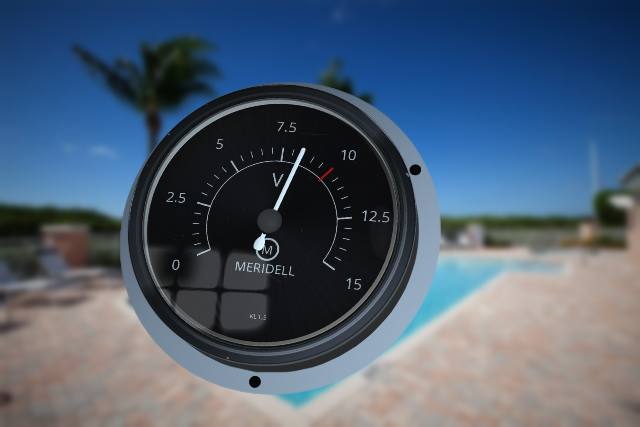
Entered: 8.5 V
